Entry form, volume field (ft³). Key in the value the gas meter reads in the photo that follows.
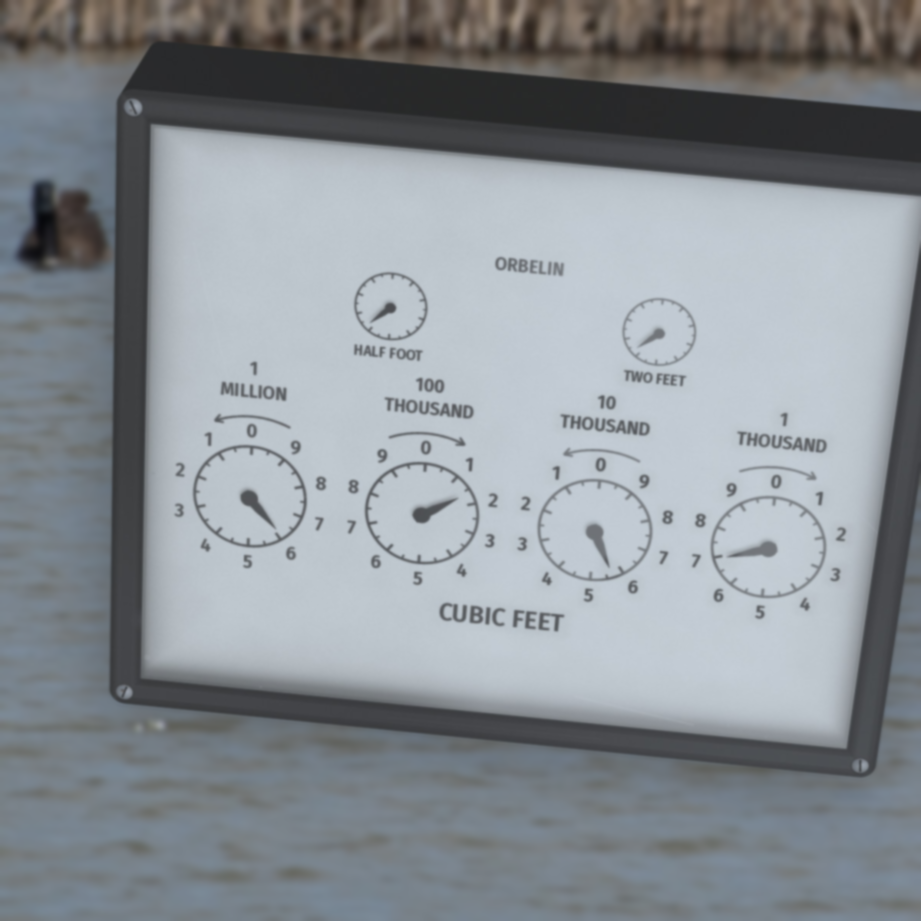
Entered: 615700 ft³
